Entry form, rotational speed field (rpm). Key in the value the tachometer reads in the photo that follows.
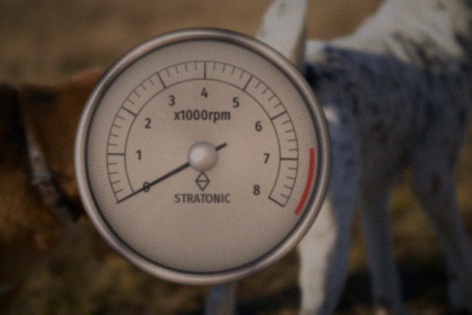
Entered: 0 rpm
